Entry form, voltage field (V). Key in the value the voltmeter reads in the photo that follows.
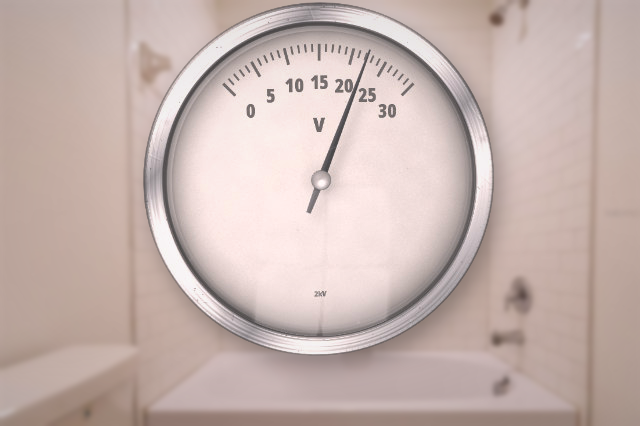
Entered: 22 V
